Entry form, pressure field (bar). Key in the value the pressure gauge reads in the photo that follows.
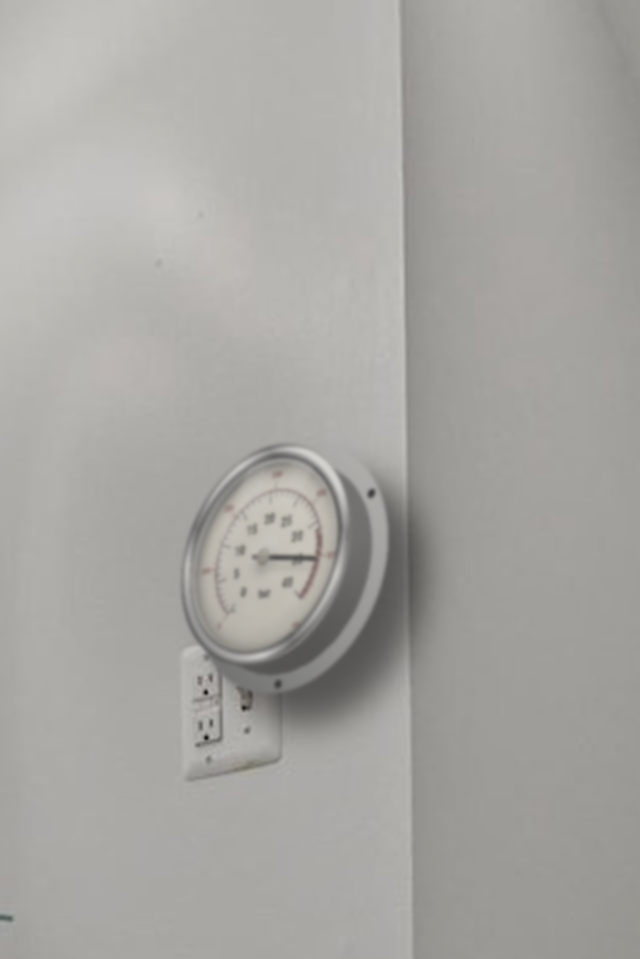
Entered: 35 bar
